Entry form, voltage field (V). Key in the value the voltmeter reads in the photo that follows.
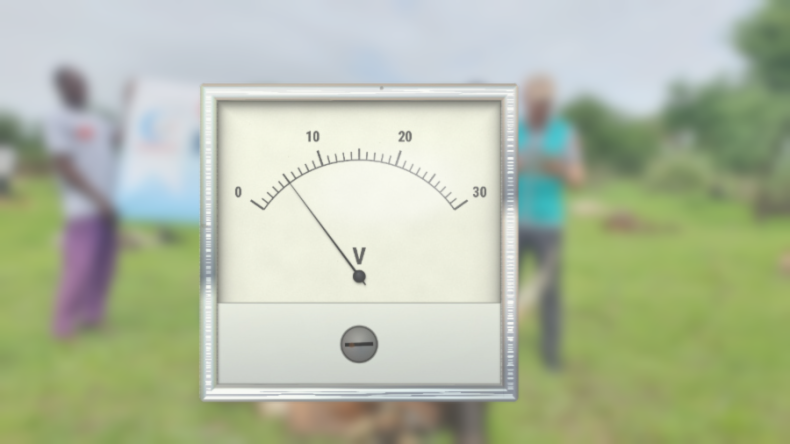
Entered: 5 V
